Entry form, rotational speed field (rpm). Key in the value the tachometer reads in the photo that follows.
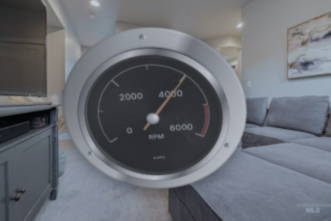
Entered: 4000 rpm
